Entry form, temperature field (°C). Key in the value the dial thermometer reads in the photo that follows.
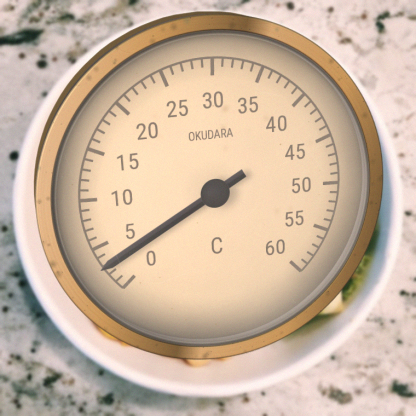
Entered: 3 °C
